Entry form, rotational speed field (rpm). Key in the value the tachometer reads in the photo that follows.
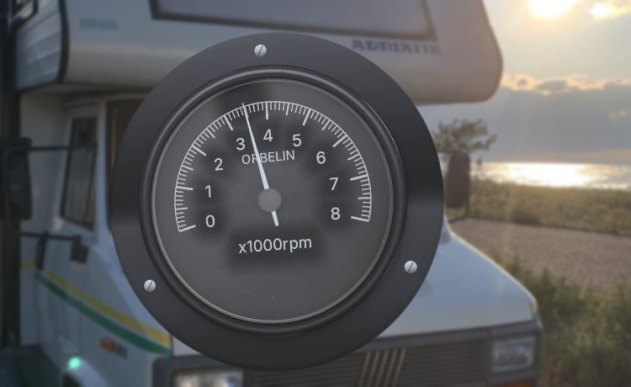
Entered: 3500 rpm
